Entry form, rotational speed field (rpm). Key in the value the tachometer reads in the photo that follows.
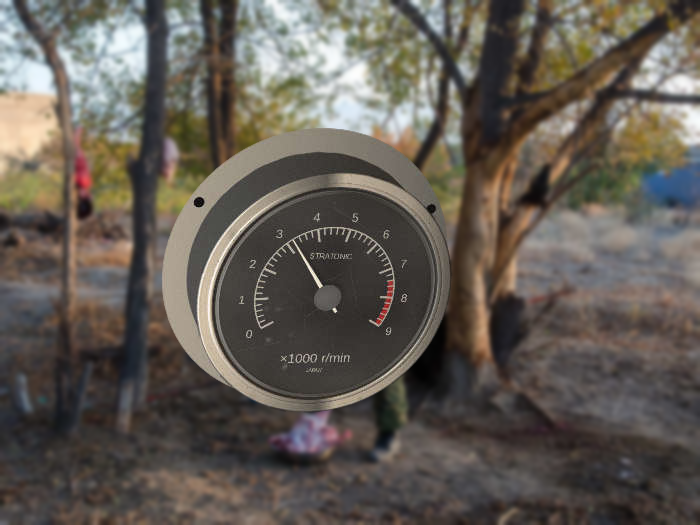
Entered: 3200 rpm
